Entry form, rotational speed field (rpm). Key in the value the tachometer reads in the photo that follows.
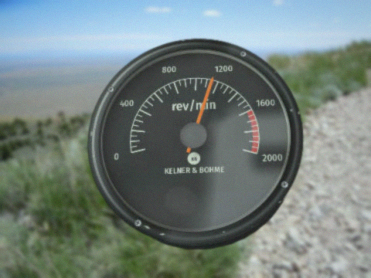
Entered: 1150 rpm
